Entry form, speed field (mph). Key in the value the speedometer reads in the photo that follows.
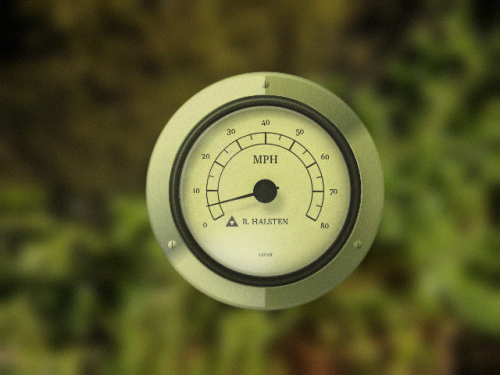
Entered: 5 mph
